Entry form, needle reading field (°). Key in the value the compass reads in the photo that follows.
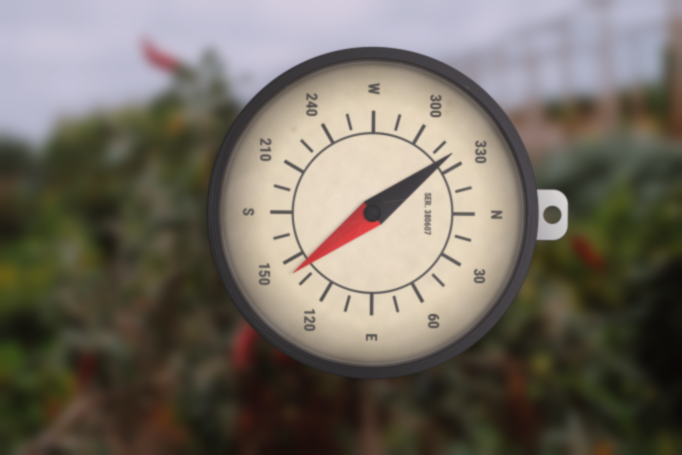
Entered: 142.5 °
